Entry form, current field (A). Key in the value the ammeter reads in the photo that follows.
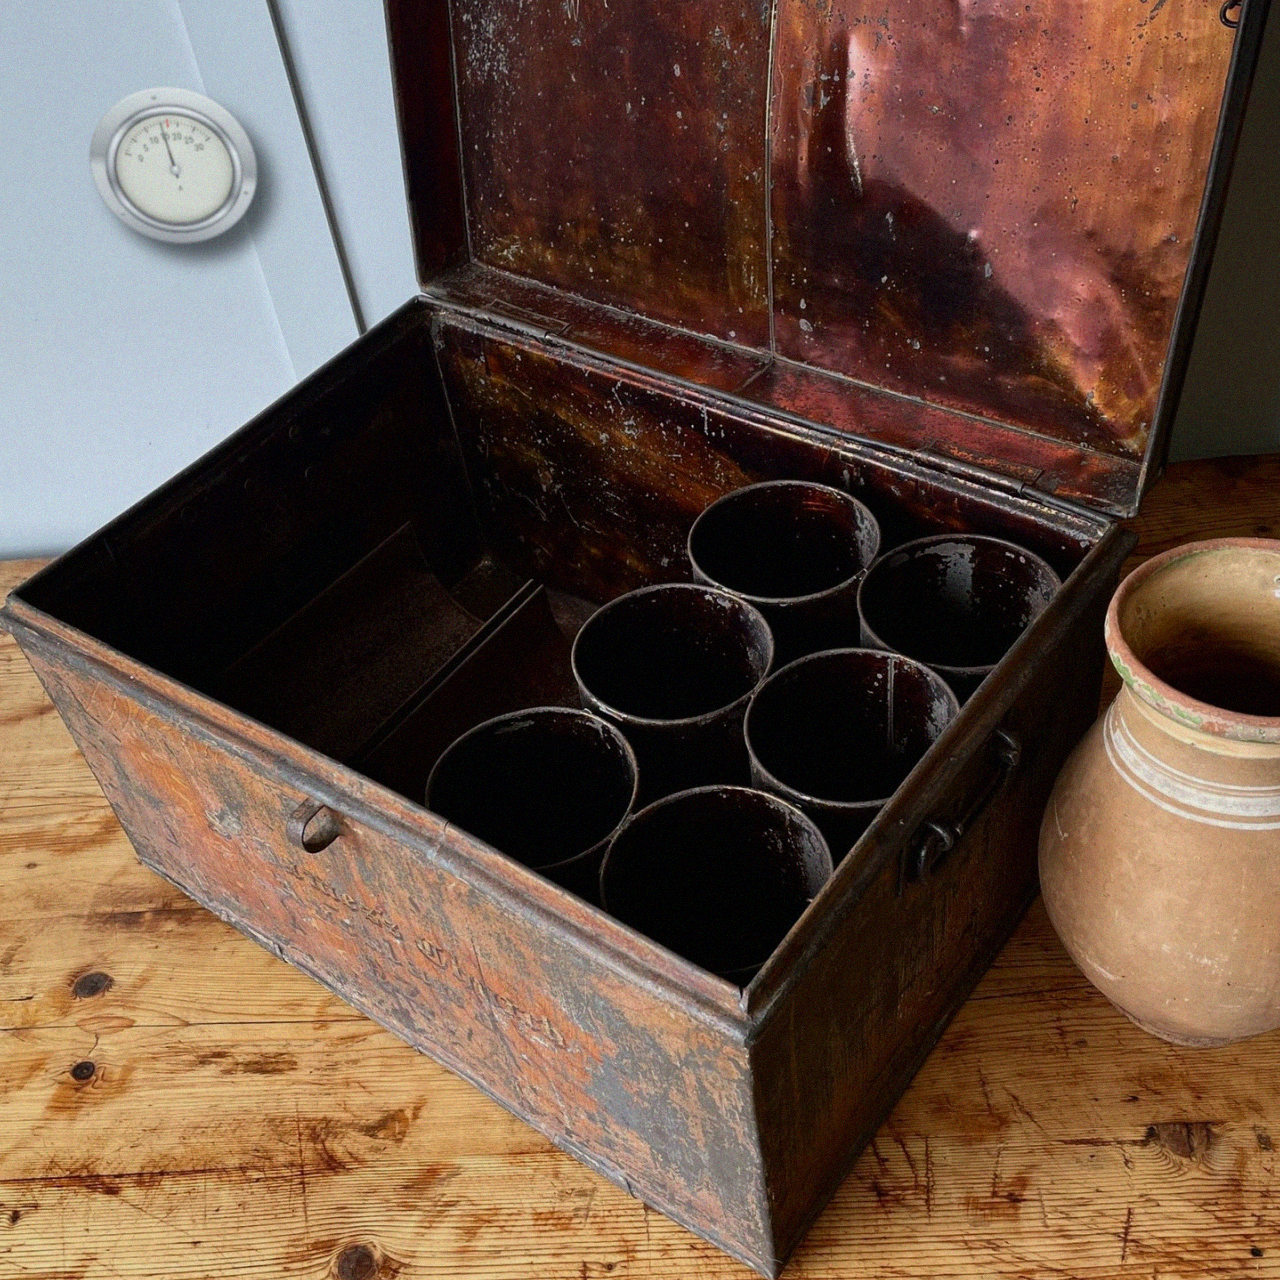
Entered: 15 A
